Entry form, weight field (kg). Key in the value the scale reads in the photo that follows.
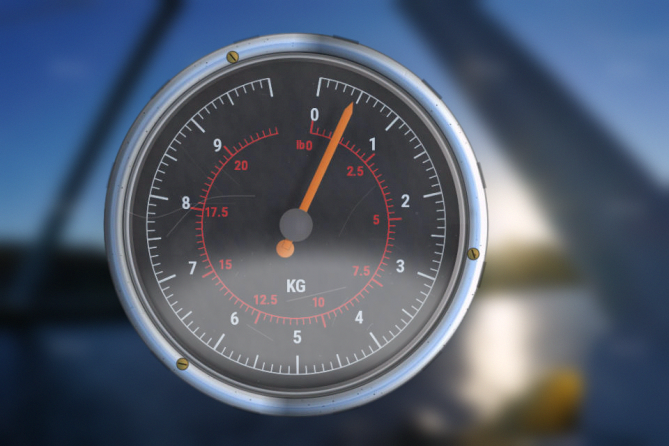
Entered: 0.45 kg
